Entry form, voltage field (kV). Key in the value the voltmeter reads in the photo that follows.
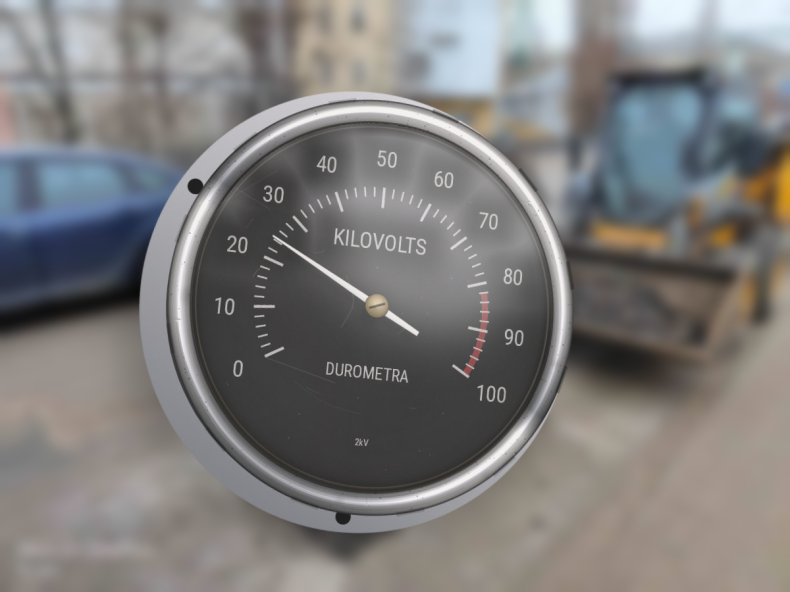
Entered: 24 kV
